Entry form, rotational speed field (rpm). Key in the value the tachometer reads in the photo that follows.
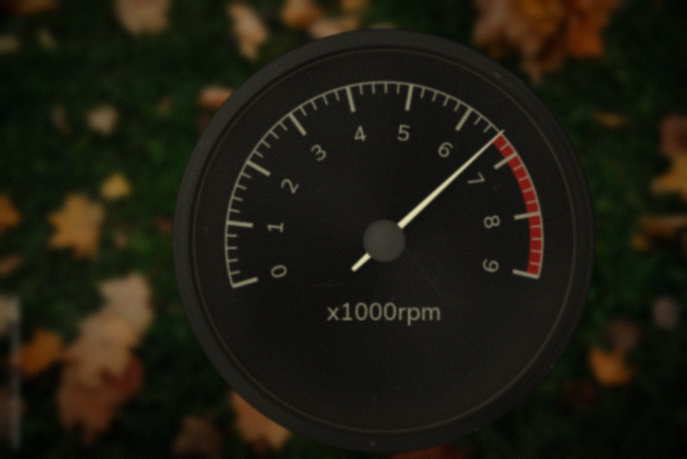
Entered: 6600 rpm
